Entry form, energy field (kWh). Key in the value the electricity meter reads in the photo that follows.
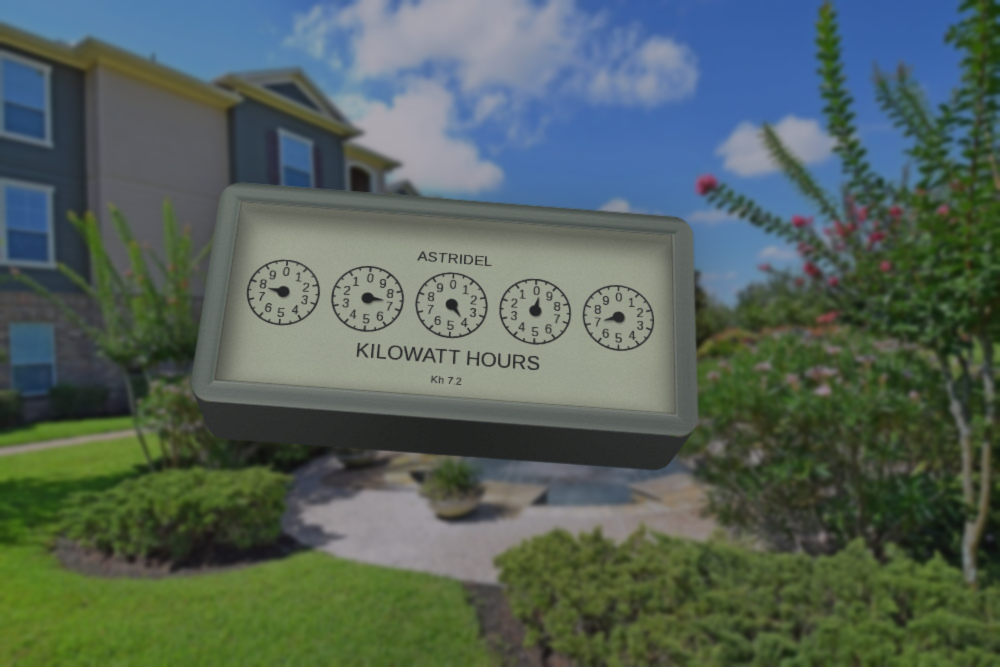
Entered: 77397 kWh
